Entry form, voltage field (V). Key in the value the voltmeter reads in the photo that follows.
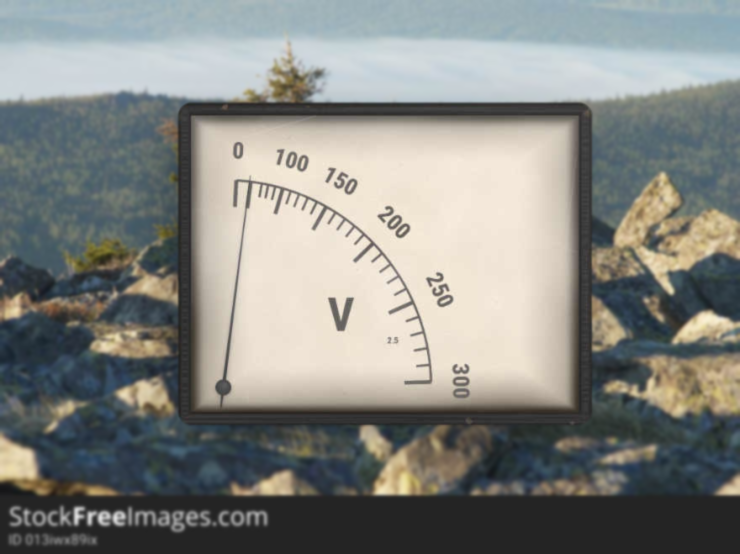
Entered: 50 V
